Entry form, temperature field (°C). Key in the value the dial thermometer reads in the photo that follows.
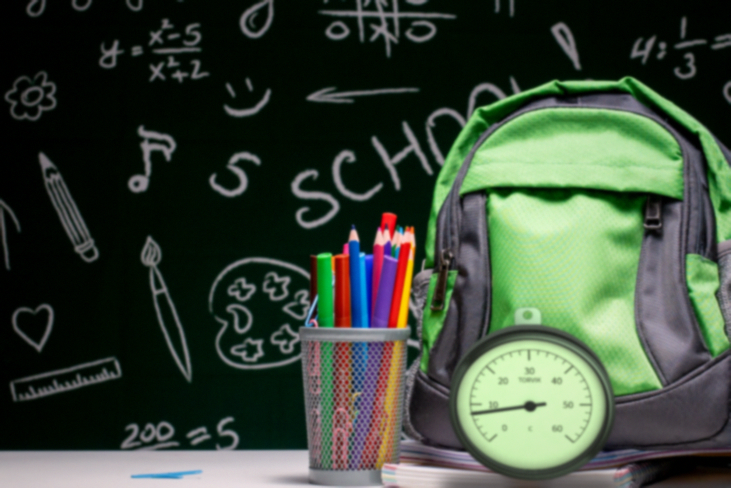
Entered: 8 °C
